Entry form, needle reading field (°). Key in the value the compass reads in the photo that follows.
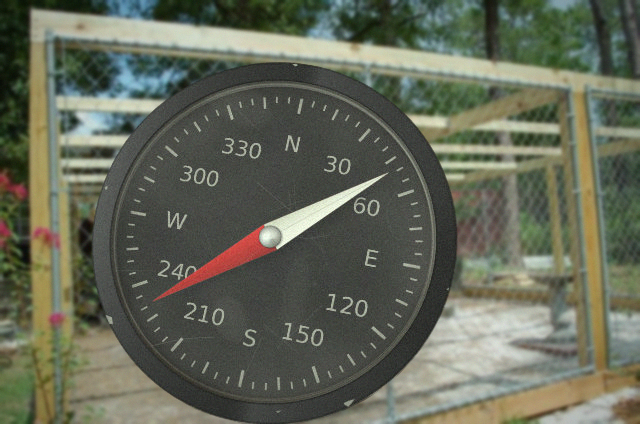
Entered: 230 °
